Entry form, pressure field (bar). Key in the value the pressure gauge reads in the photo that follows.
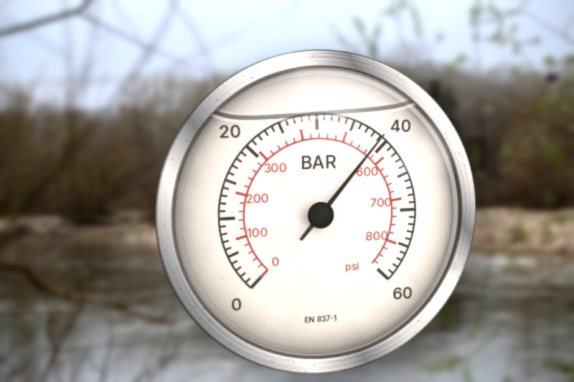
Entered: 39 bar
